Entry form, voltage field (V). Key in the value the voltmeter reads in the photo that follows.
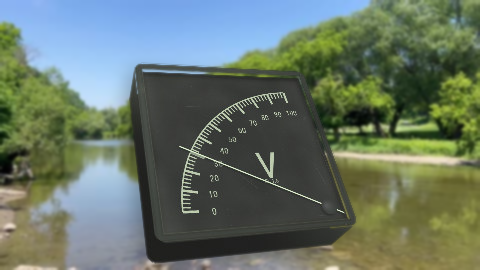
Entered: 30 V
